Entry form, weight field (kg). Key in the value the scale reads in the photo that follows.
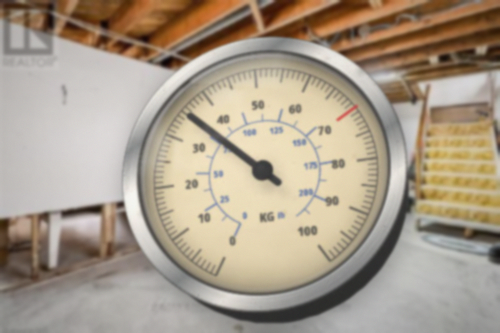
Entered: 35 kg
